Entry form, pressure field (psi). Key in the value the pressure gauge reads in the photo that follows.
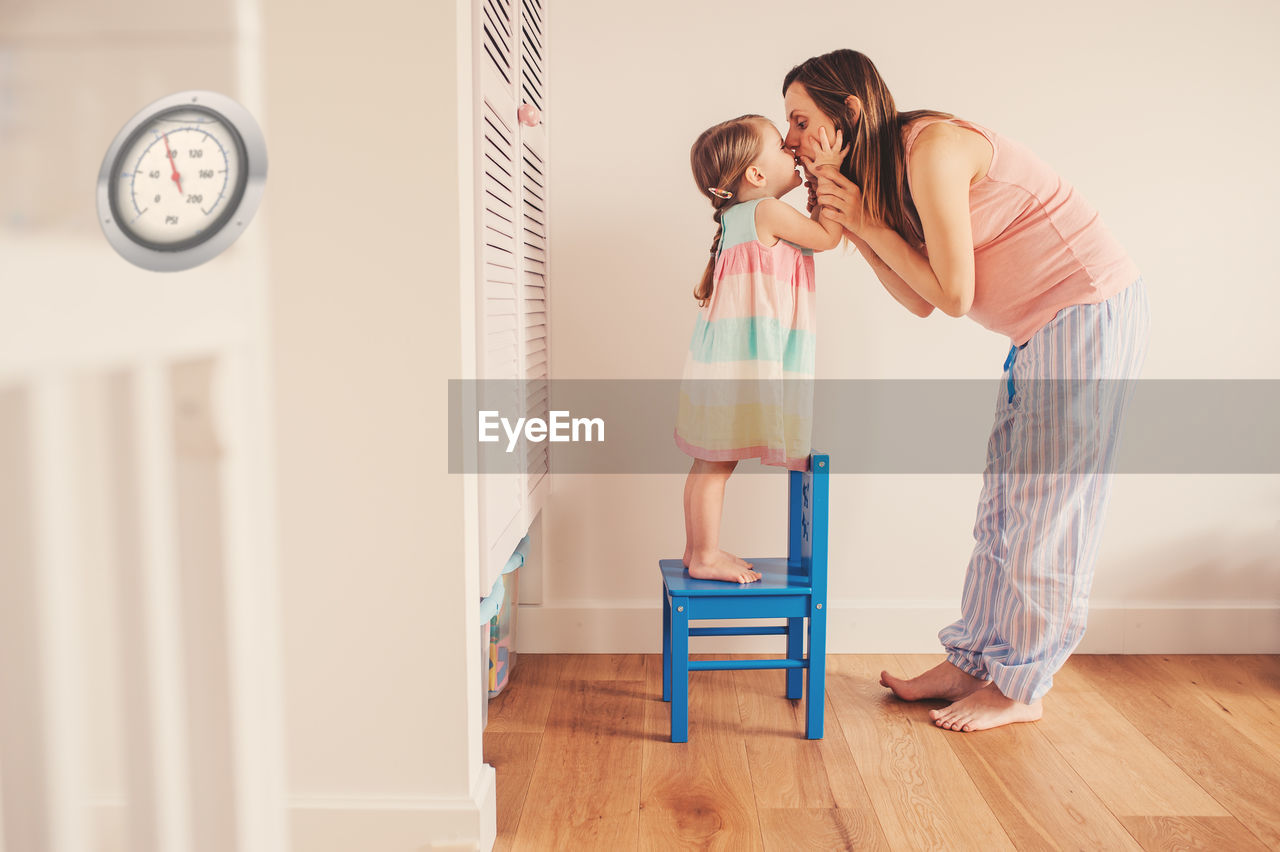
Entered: 80 psi
